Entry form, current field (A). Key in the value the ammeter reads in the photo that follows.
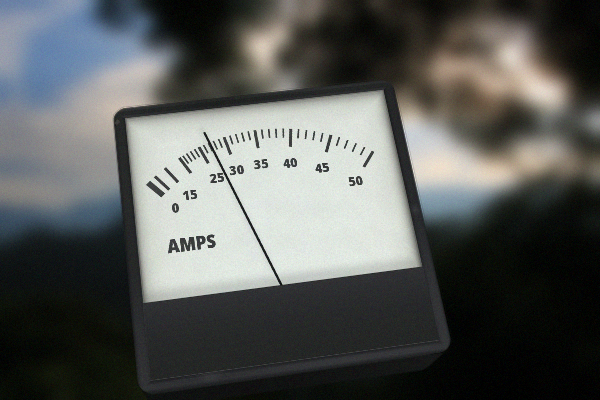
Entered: 27 A
